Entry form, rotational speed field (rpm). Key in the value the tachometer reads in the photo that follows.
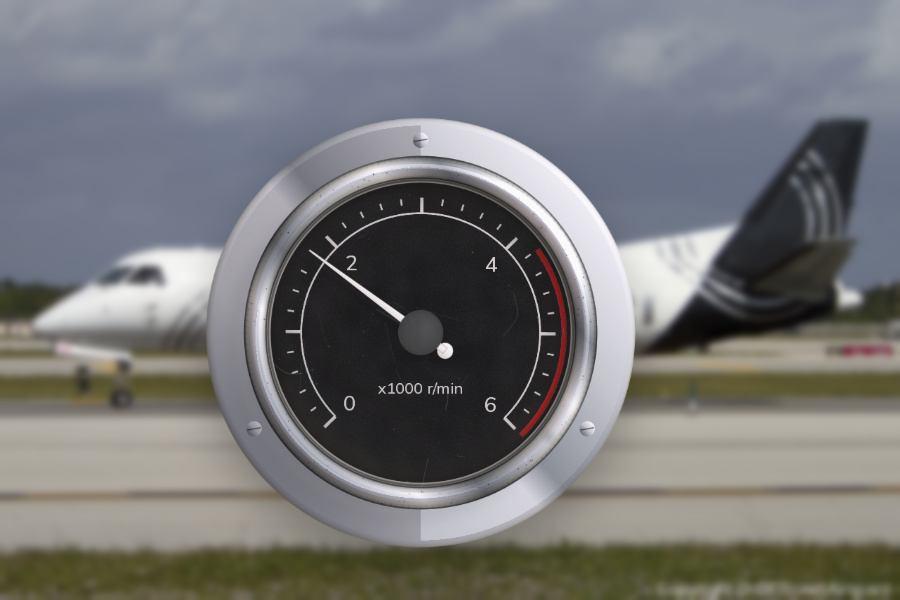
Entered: 1800 rpm
